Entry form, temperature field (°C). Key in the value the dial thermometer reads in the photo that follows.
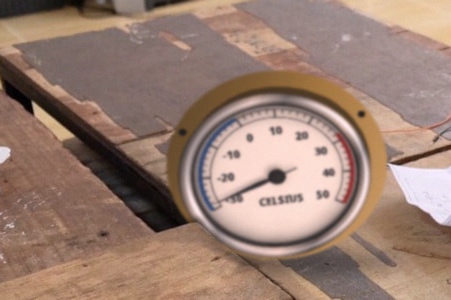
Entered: -28 °C
